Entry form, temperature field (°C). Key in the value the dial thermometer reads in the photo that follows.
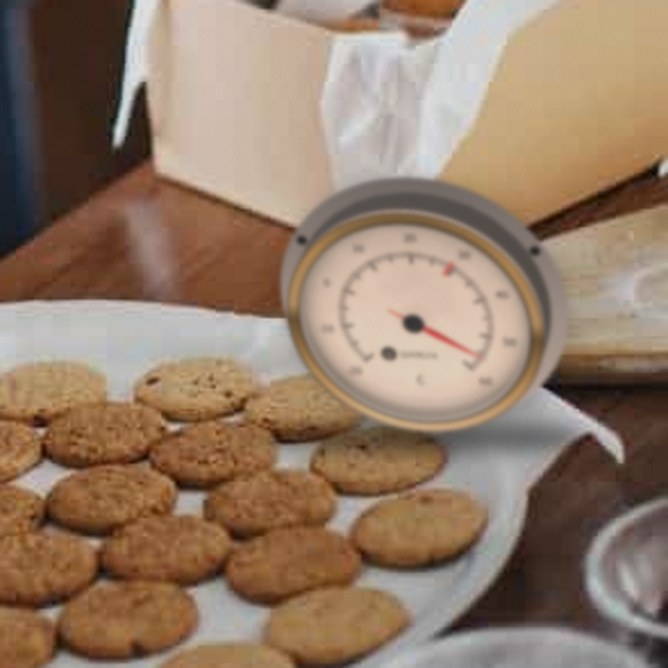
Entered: 55 °C
